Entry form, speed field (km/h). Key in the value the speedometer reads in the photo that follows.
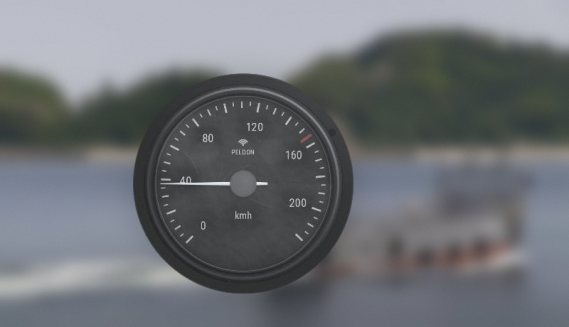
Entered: 37.5 km/h
